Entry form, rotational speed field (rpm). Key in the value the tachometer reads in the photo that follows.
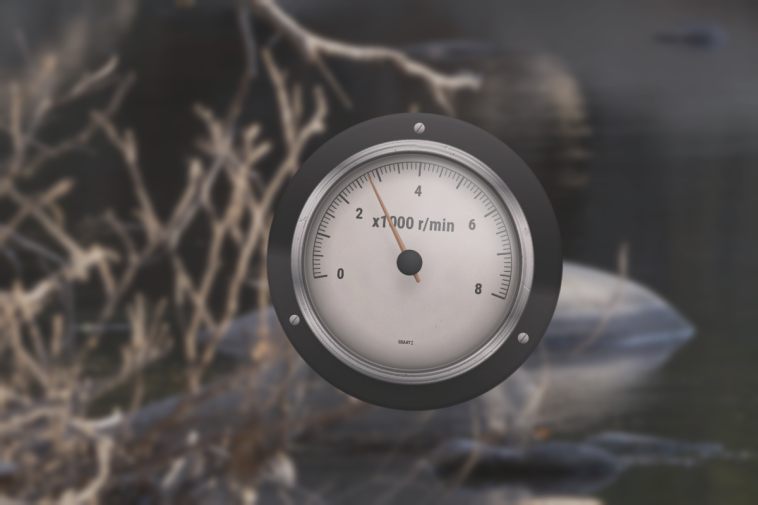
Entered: 2800 rpm
